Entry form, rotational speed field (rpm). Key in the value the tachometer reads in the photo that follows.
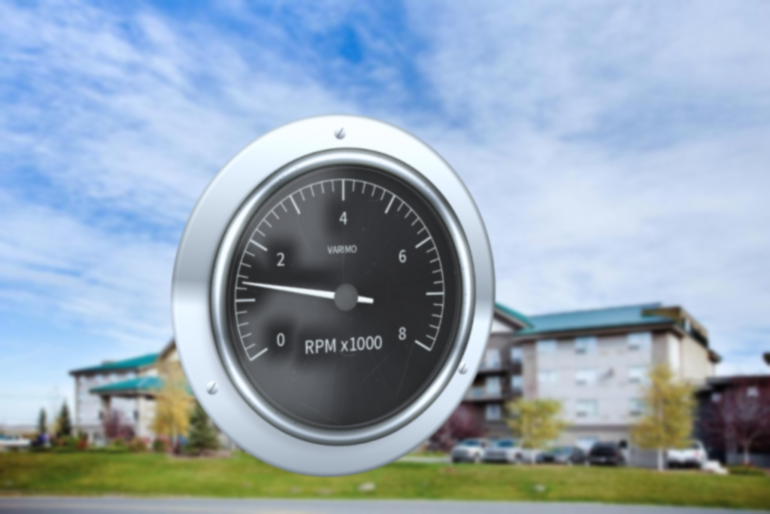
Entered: 1300 rpm
